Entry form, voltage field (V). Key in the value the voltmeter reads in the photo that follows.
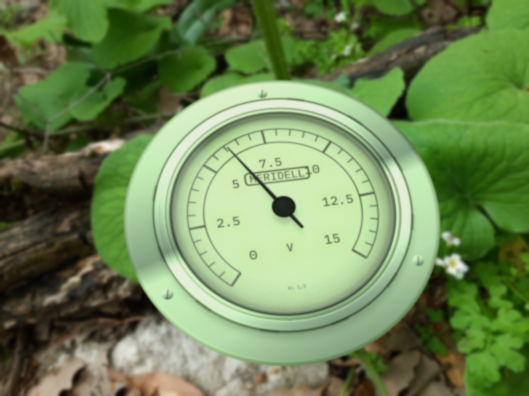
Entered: 6 V
